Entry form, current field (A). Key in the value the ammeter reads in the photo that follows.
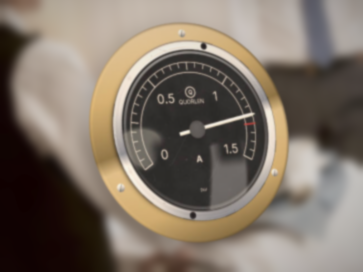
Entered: 1.25 A
